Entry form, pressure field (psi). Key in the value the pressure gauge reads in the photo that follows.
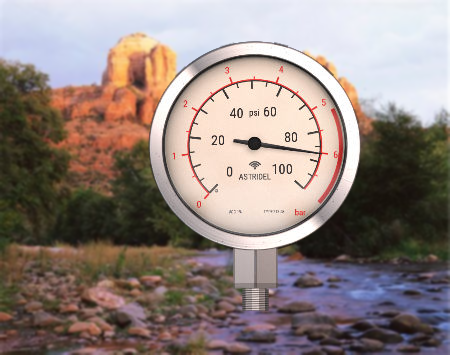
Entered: 87.5 psi
